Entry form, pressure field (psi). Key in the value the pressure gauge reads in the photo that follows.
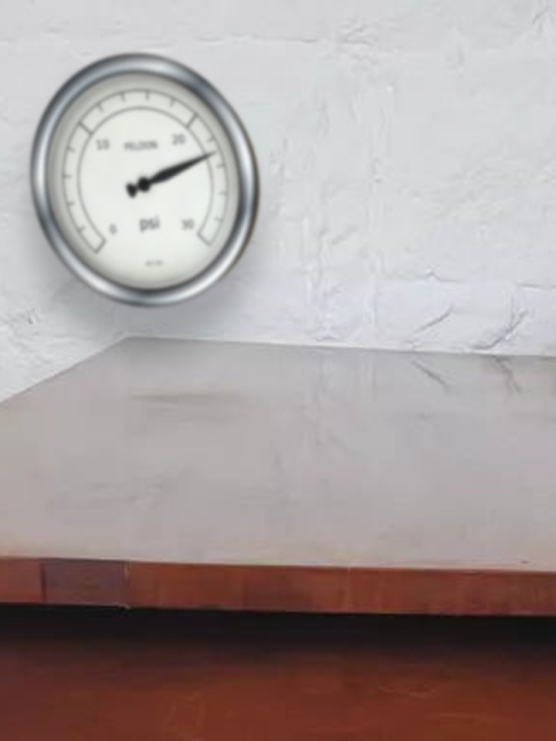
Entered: 23 psi
